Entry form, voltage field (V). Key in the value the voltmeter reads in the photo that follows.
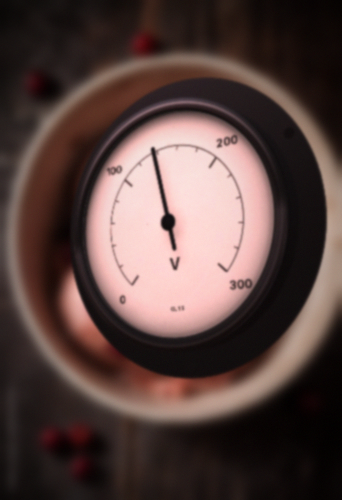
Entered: 140 V
